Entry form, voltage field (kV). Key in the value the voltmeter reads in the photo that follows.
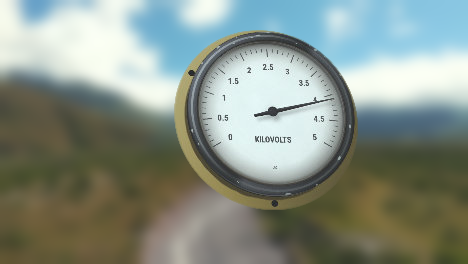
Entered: 4.1 kV
